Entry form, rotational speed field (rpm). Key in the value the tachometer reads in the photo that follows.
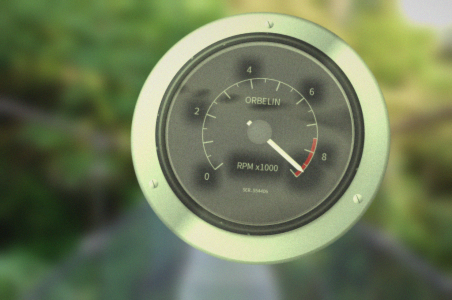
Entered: 8750 rpm
